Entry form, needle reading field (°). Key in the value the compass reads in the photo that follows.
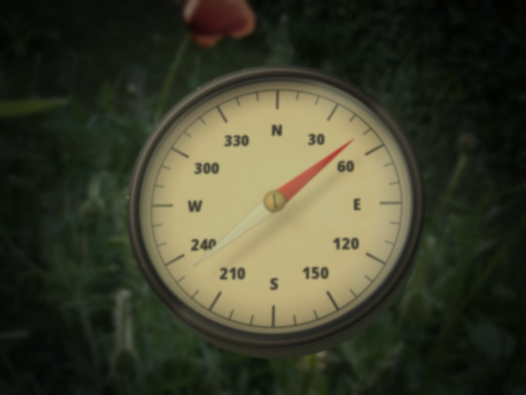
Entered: 50 °
